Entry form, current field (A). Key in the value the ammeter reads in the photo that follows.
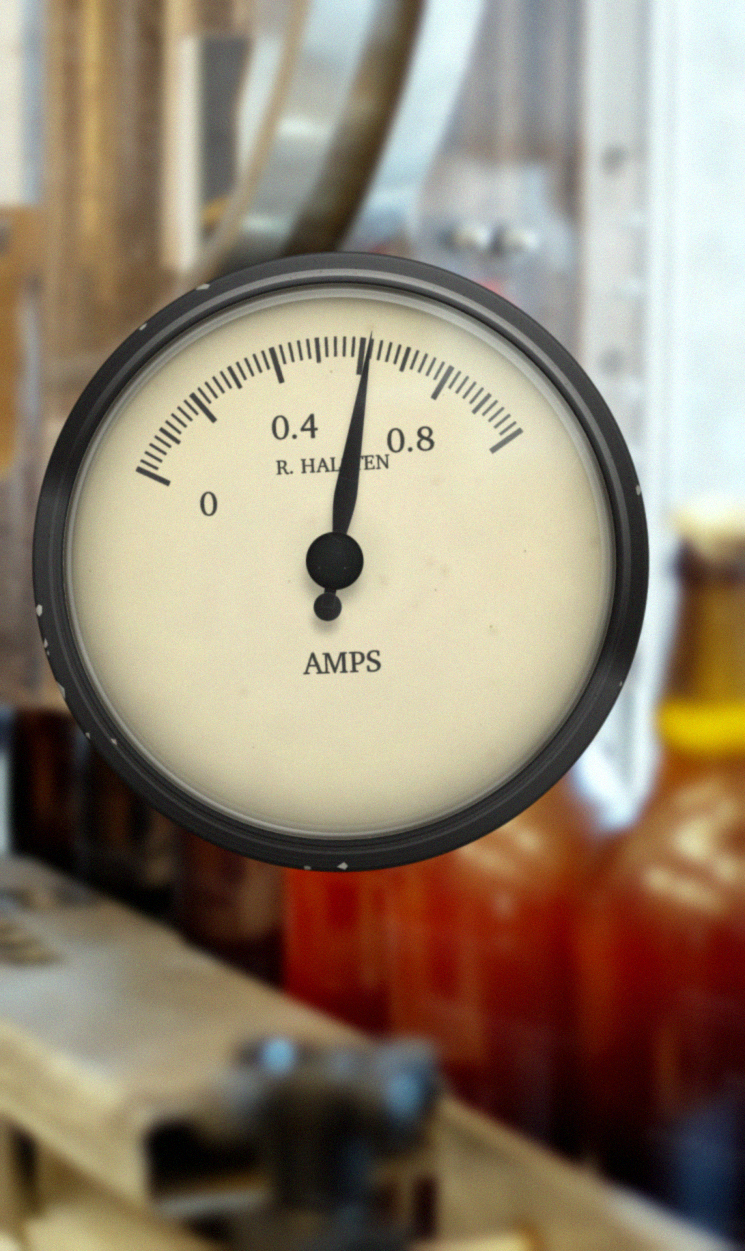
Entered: 0.62 A
